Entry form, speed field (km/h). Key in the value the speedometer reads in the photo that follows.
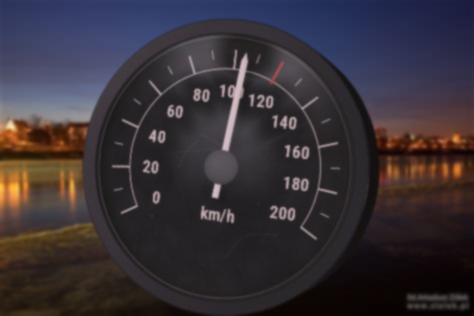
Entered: 105 km/h
